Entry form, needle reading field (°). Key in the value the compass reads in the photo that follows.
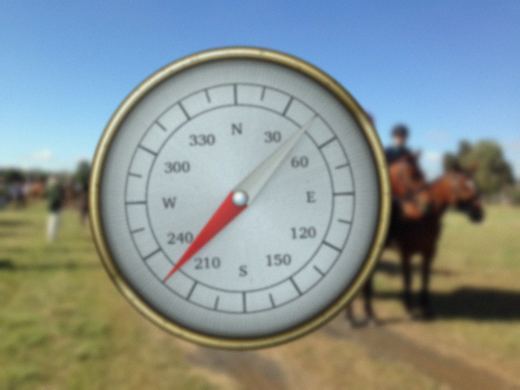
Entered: 225 °
